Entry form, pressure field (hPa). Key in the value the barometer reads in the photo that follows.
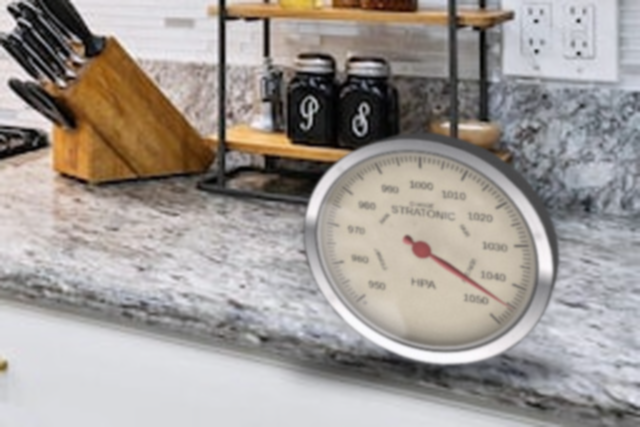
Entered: 1045 hPa
